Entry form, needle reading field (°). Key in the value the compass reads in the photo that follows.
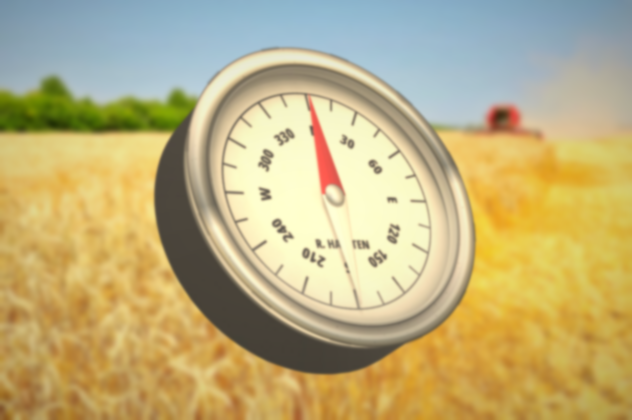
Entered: 0 °
